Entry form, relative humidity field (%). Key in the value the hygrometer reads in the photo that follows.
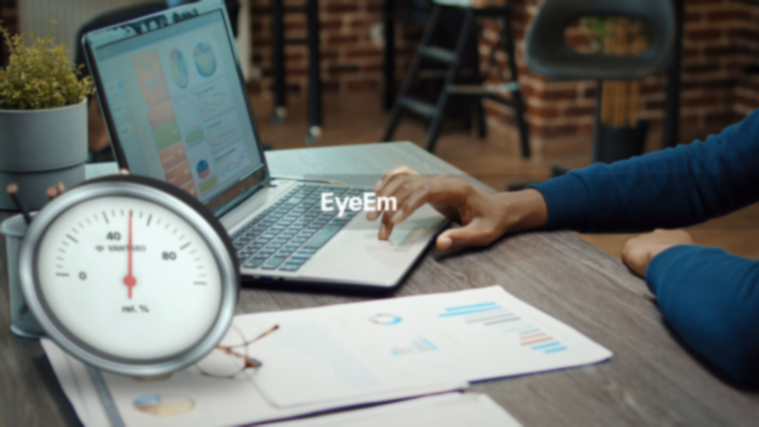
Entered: 52 %
